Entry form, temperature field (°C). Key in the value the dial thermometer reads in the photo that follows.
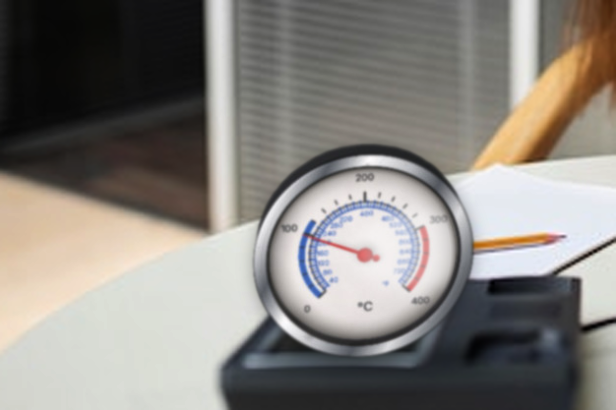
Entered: 100 °C
